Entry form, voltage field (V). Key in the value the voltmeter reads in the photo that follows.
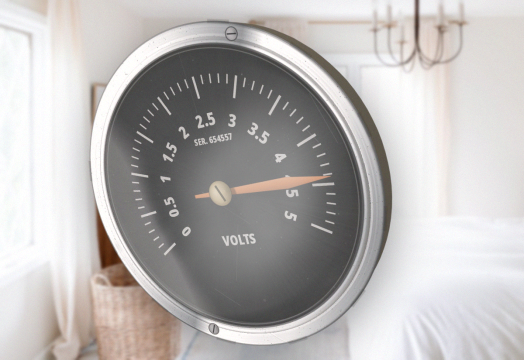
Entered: 4.4 V
